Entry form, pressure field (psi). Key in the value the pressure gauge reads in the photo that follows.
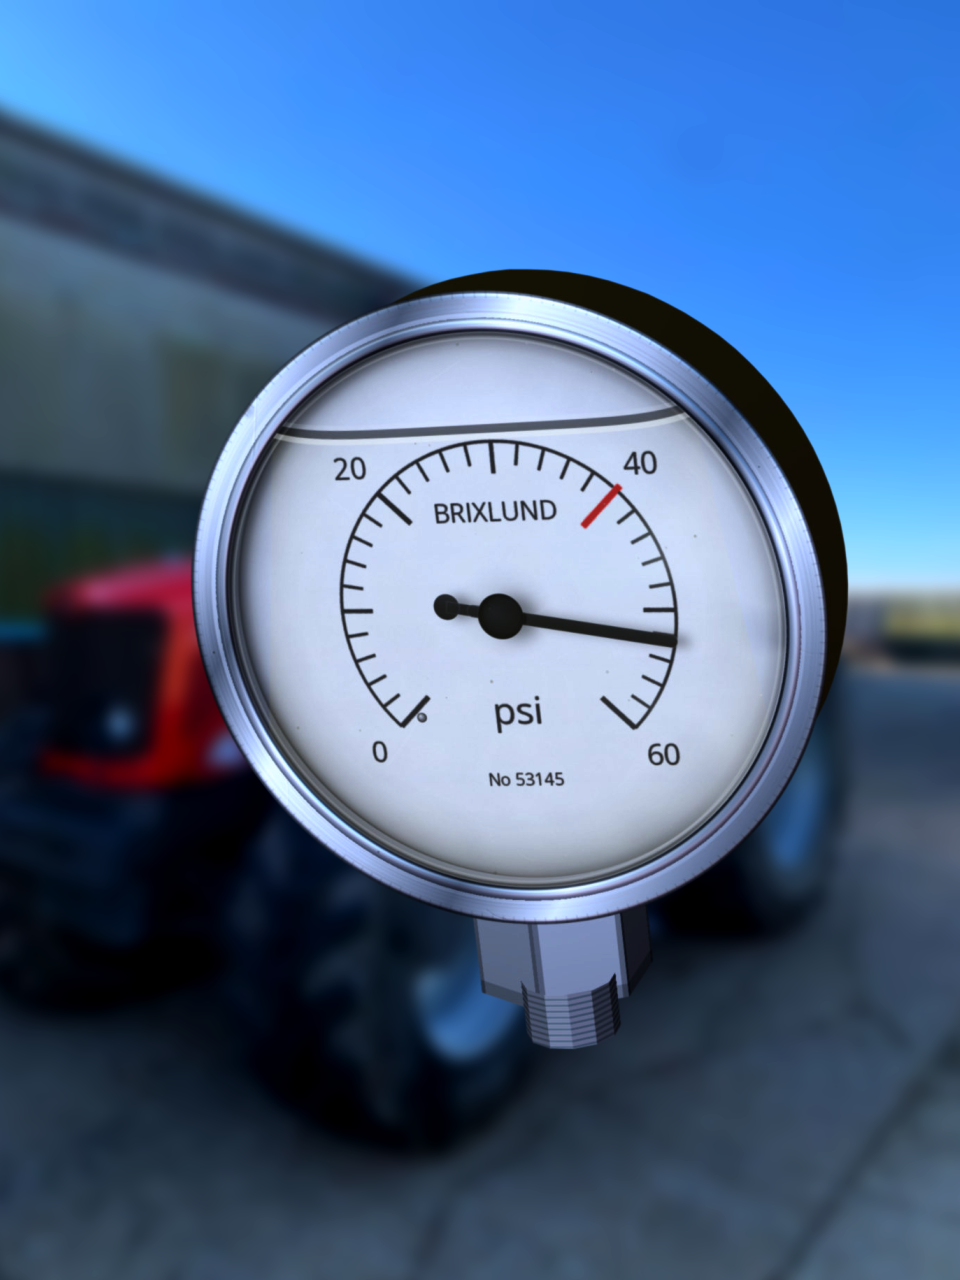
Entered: 52 psi
